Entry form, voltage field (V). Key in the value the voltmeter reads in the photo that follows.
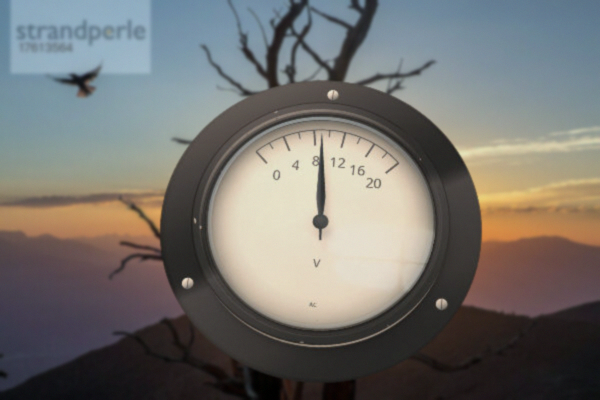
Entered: 9 V
